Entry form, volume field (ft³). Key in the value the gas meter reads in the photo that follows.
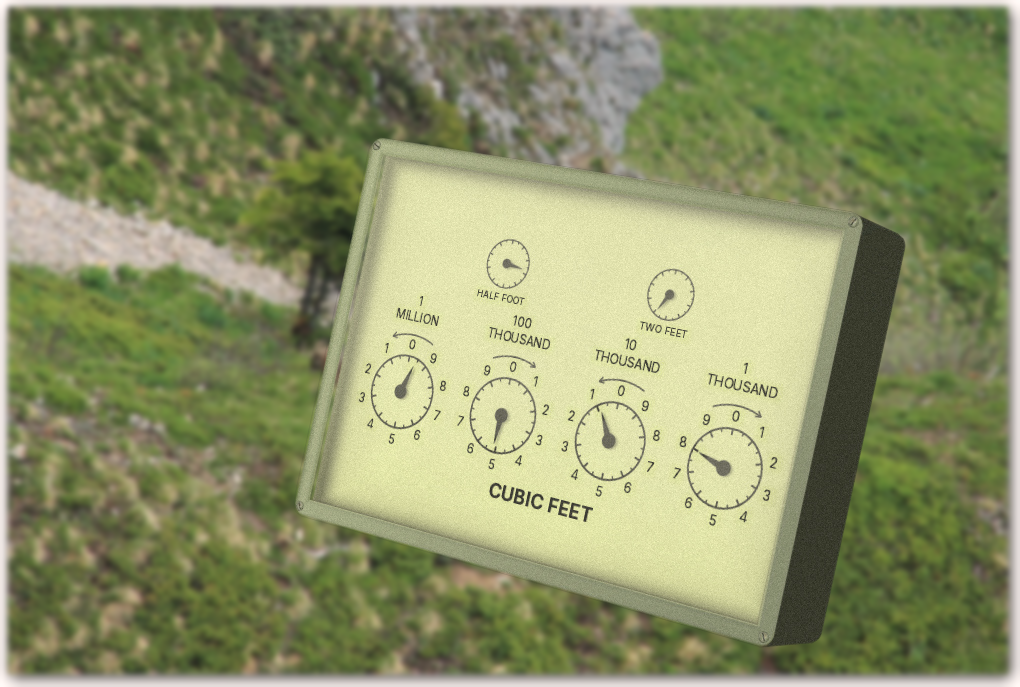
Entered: 950800 ft³
